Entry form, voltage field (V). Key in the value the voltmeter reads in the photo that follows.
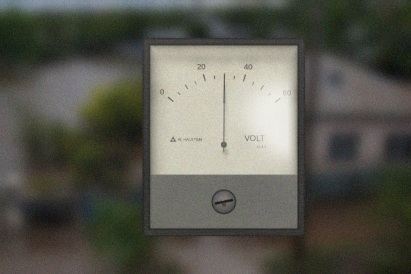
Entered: 30 V
